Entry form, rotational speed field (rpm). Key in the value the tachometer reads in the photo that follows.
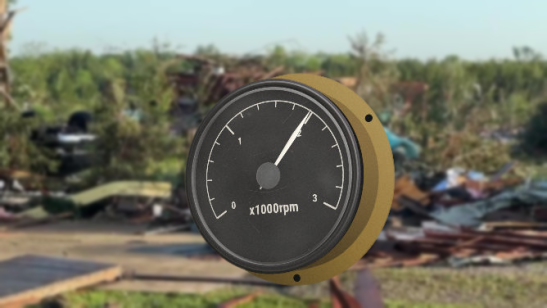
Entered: 2000 rpm
